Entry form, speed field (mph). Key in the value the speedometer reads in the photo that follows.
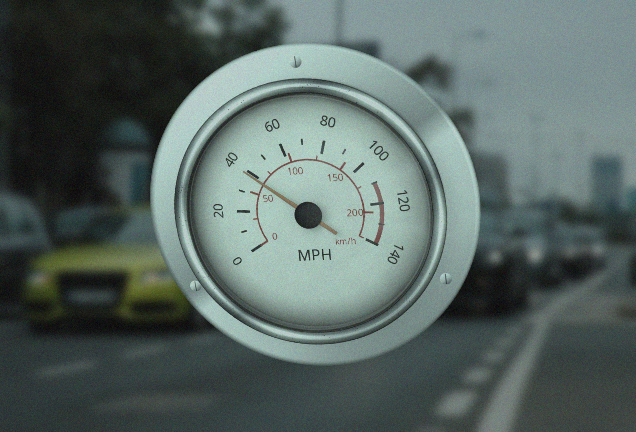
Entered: 40 mph
